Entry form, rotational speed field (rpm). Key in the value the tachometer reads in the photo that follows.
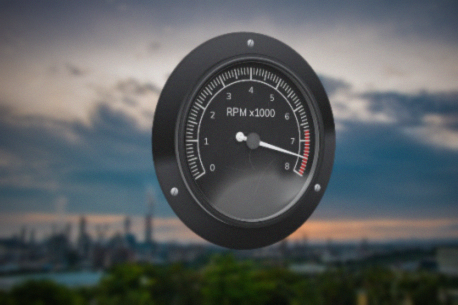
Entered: 7500 rpm
